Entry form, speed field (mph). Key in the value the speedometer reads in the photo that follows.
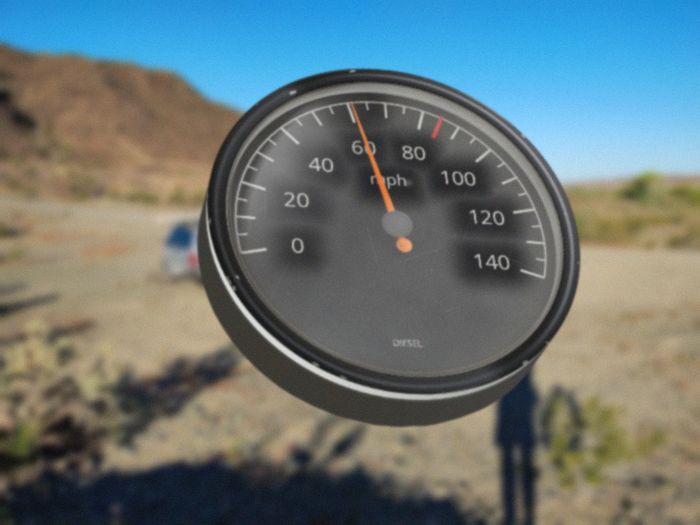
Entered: 60 mph
